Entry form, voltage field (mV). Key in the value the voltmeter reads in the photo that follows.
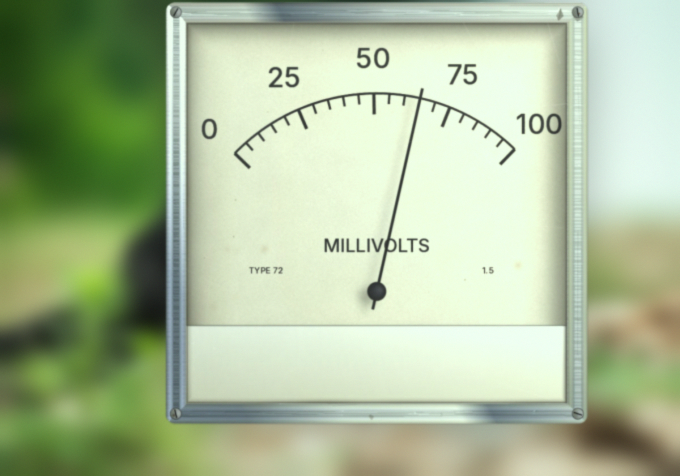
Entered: 65 mV
